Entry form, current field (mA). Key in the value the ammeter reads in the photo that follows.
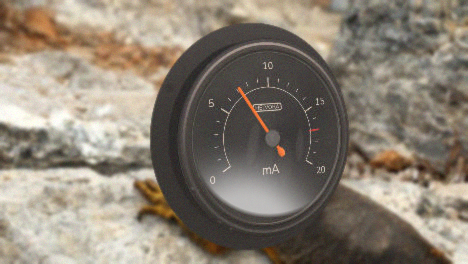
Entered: 7 mA
